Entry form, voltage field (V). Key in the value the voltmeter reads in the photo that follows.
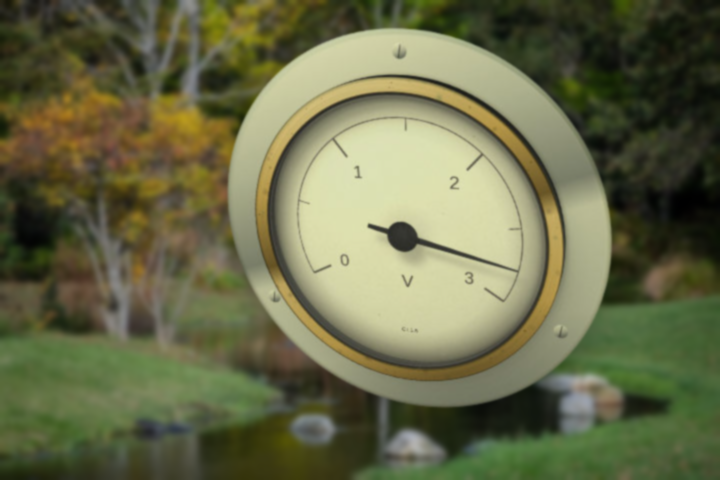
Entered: 2.75 V
